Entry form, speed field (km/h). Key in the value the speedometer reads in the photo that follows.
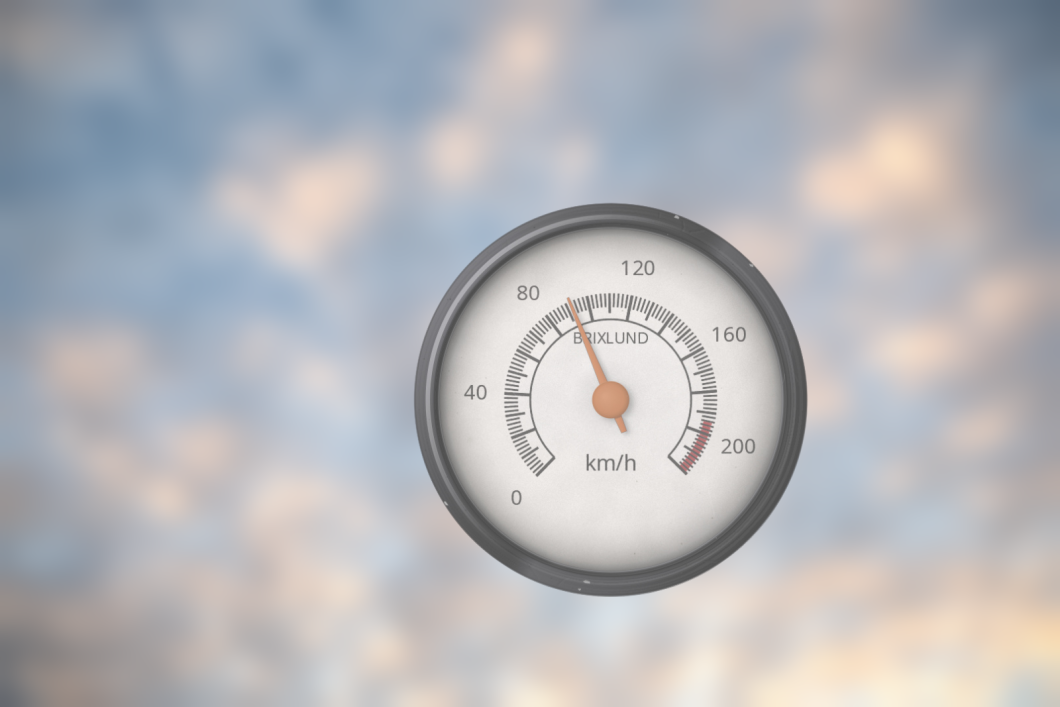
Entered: 92 km/h
